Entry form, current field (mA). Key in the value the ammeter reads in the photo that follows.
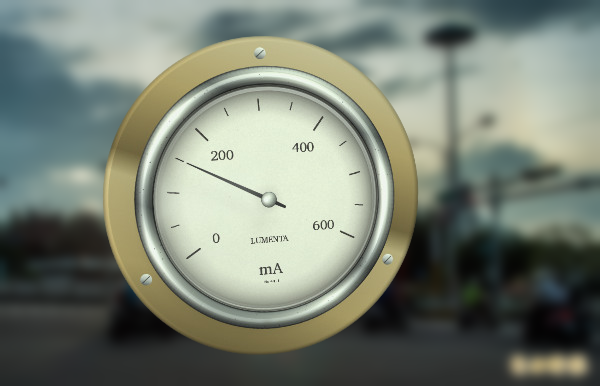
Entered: 150 mA
